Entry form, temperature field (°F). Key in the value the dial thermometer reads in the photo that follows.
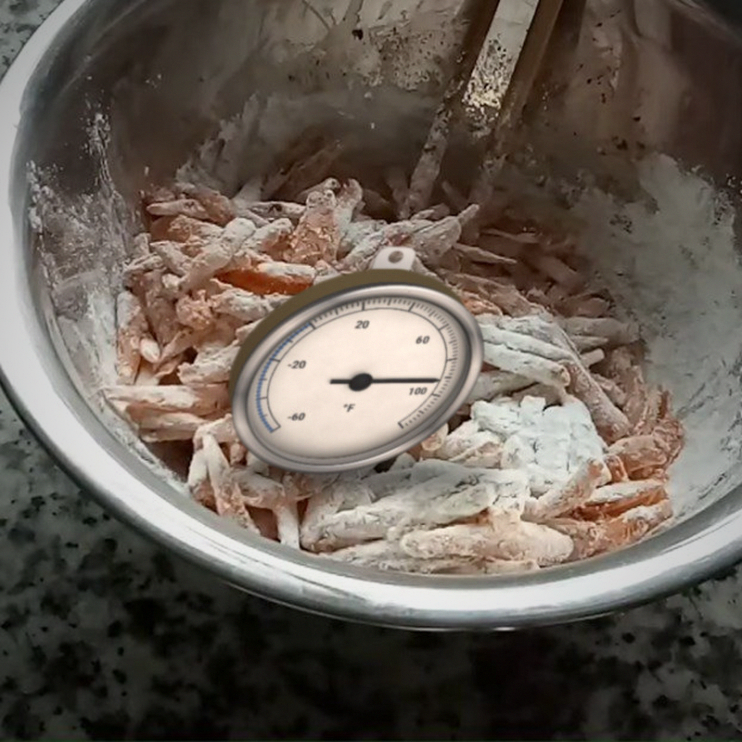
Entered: 90 °F
